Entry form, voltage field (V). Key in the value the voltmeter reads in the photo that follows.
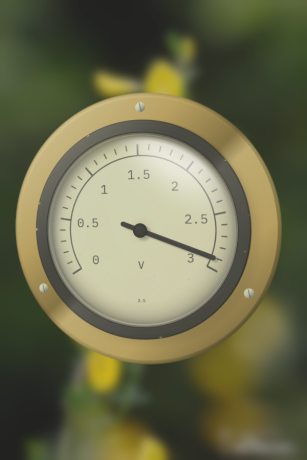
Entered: 2.9 V
